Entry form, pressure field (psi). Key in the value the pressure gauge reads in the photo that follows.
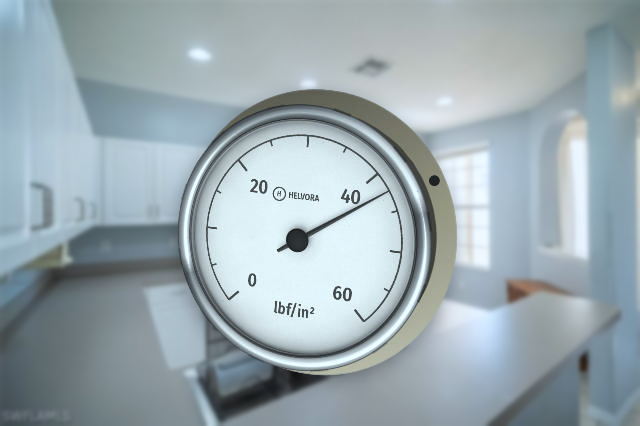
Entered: 42.5 psi
